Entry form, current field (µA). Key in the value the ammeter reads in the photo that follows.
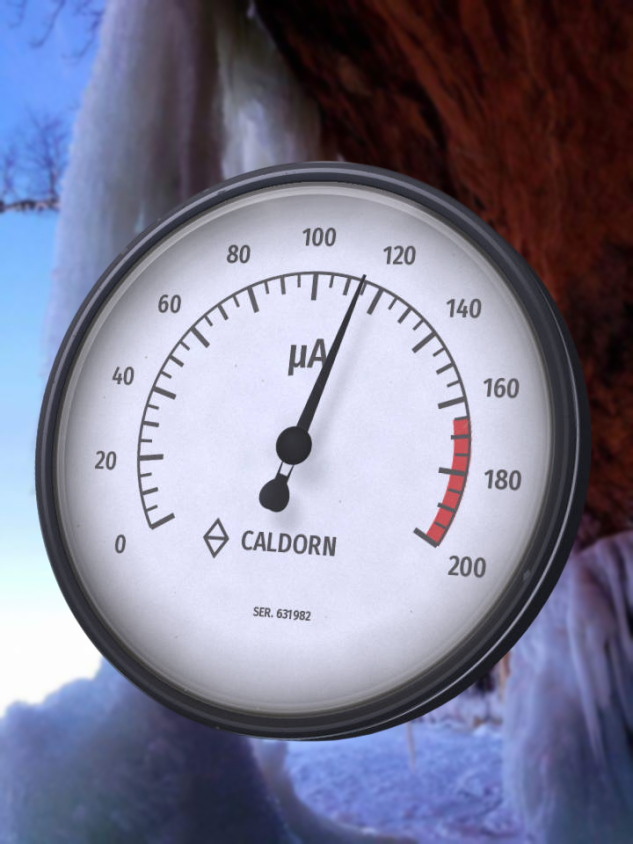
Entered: 115 µA
